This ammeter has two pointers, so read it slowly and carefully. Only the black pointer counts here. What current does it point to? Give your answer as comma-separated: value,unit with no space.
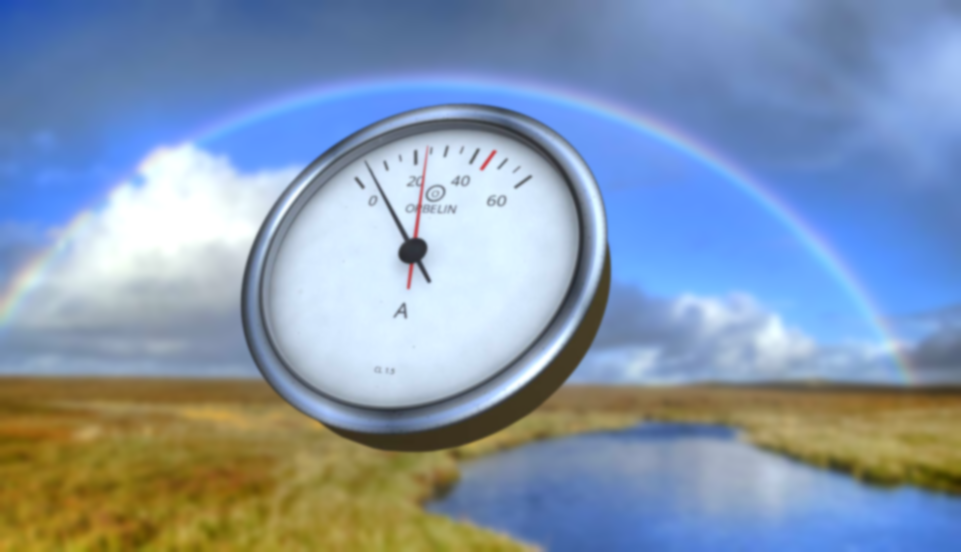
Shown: 5,A
